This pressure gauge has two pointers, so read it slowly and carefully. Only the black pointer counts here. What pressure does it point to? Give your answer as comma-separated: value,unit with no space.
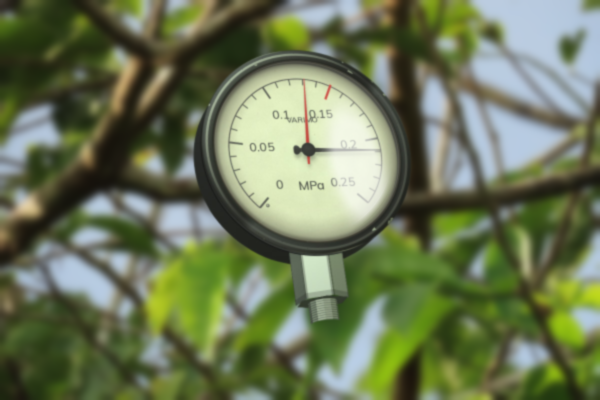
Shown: 0.21,MPa
